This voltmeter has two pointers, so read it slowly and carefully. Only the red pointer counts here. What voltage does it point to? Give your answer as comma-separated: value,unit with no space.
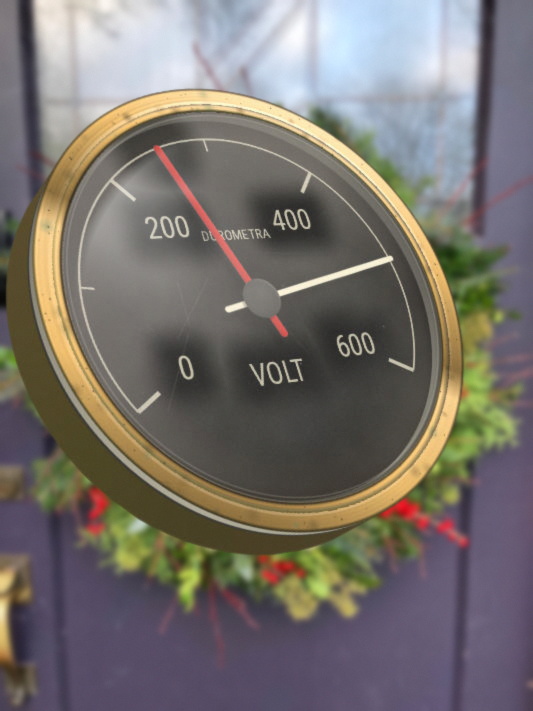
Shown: 250,V
